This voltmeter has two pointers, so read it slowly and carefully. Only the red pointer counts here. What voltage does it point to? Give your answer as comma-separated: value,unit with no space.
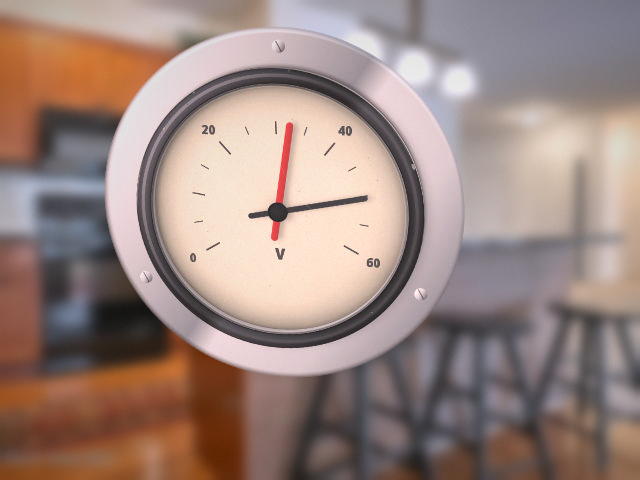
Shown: 32.5,V
